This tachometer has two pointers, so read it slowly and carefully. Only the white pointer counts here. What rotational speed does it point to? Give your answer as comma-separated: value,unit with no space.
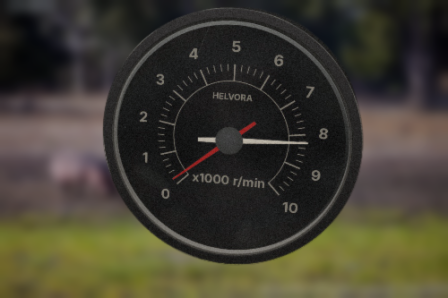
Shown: 8200,rpm
